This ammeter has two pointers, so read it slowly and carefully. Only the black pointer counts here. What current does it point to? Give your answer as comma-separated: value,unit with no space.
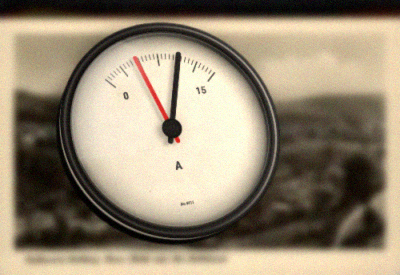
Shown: 10,A
